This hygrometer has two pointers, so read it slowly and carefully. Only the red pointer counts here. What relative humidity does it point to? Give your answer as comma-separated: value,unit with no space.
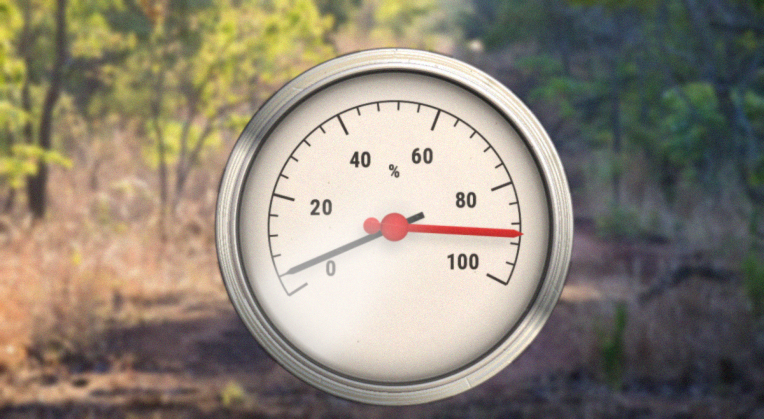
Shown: 90,%
